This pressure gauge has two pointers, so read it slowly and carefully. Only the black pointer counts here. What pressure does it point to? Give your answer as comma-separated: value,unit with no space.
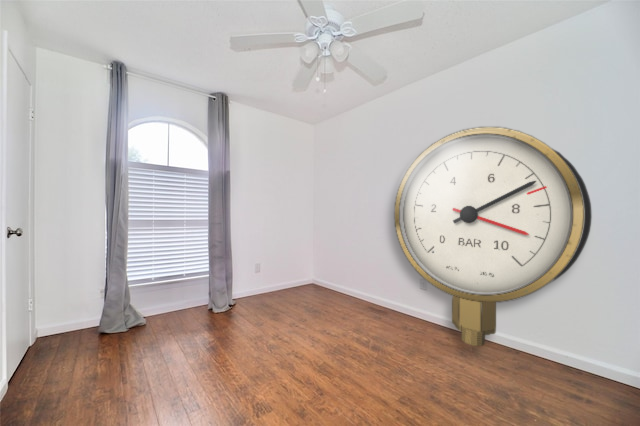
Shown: 7.25,bar
